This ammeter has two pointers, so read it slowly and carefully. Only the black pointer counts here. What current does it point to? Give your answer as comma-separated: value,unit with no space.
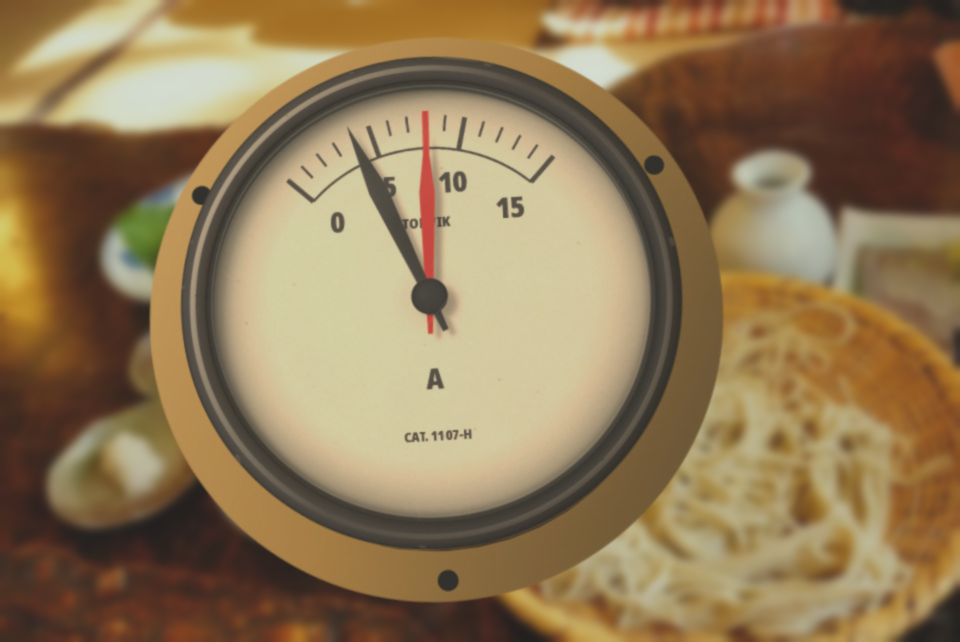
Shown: 4,A
